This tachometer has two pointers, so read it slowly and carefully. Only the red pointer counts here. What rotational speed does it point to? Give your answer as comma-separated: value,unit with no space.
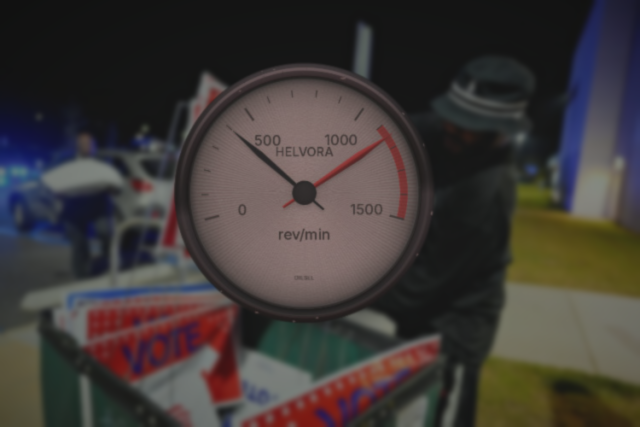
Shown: 1150,rpm
